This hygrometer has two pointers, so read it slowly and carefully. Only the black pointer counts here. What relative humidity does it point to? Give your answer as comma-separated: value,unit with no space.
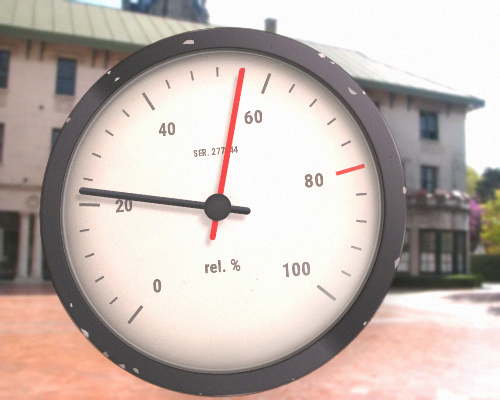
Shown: 22,%
